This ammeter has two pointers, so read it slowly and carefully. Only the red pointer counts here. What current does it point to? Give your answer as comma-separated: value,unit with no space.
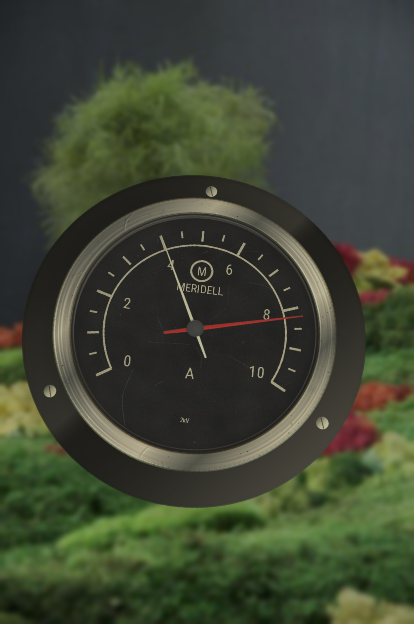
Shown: 8.25,A
